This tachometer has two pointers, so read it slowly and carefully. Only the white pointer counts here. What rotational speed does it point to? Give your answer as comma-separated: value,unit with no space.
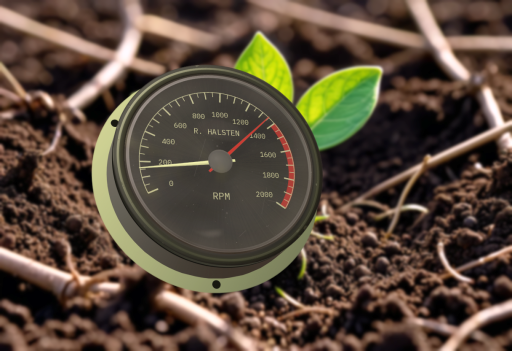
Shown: 150,rpm
